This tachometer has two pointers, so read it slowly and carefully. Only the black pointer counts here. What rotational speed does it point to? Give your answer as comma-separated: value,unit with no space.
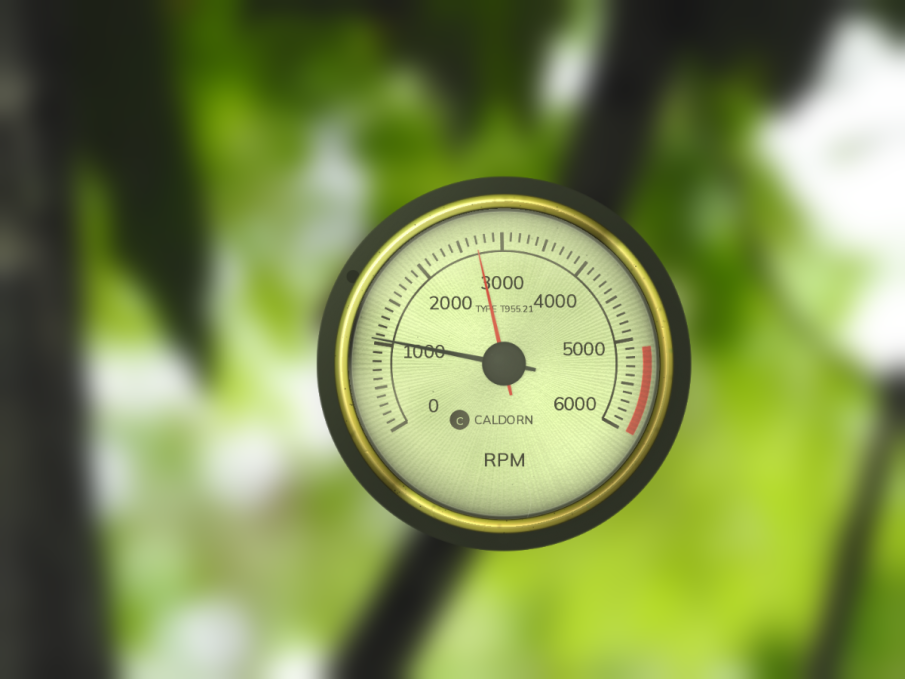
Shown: 1050,rpm
